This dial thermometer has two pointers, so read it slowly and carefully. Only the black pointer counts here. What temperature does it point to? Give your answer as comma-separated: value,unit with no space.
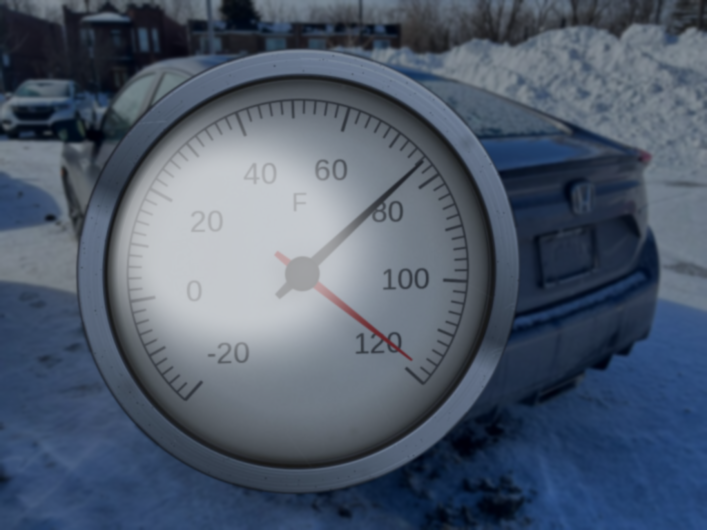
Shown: 76,°F
